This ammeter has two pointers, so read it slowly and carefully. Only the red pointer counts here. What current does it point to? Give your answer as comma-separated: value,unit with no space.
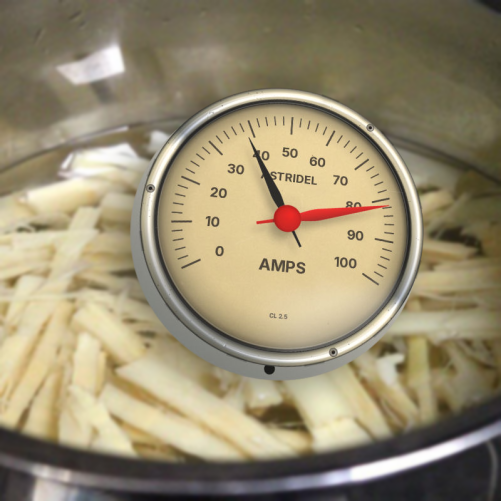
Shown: 82,A
